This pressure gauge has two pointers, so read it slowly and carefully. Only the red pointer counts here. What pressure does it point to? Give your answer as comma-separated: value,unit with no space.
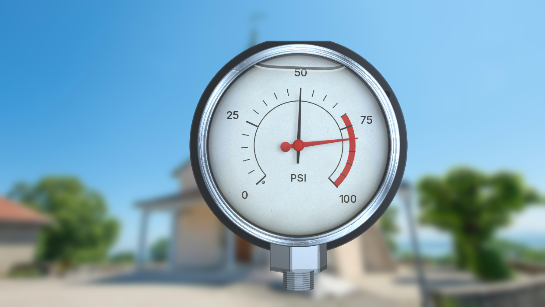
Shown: 80,psi
